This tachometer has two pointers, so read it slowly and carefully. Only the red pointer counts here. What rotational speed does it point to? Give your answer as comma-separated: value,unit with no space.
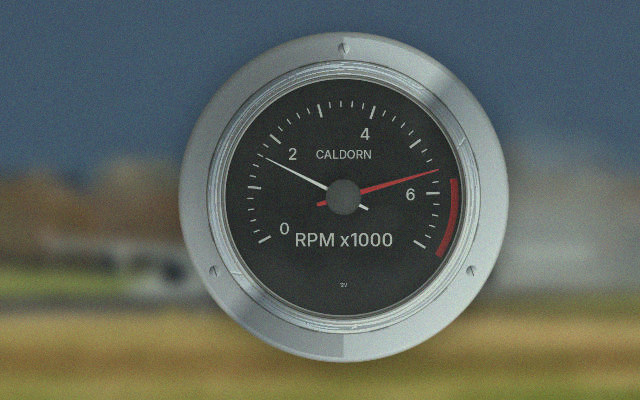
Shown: 5600,rpm
